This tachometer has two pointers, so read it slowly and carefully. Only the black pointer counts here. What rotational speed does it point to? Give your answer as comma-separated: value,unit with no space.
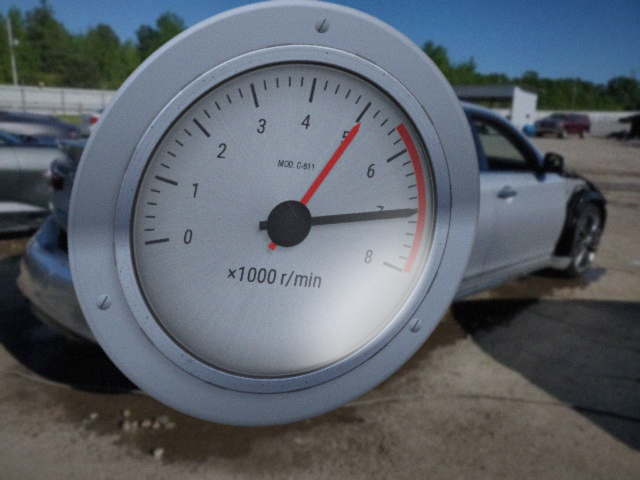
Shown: 7000,rpm
